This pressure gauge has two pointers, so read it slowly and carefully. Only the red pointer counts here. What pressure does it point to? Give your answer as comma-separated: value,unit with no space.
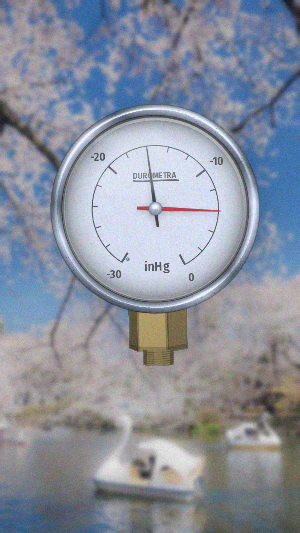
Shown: -6,inHg
